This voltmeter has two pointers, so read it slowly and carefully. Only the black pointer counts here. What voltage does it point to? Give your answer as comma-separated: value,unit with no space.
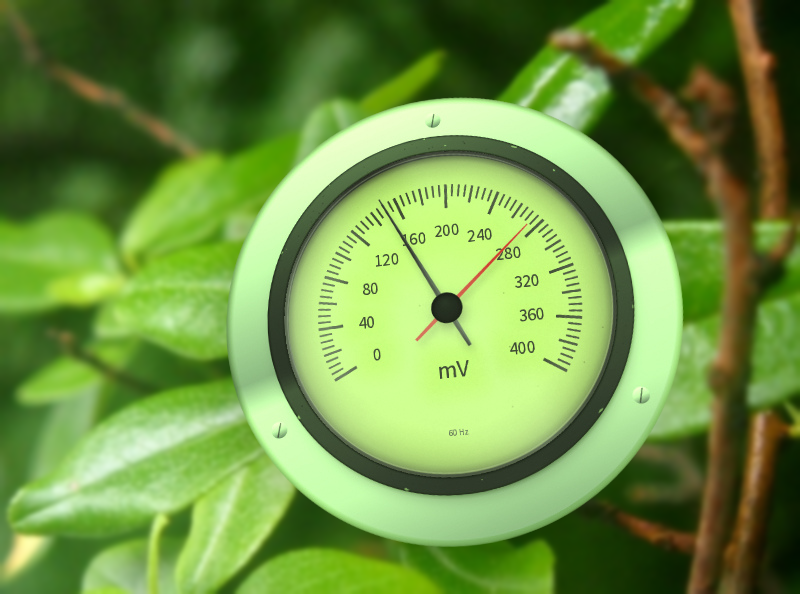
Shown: 150,mV
